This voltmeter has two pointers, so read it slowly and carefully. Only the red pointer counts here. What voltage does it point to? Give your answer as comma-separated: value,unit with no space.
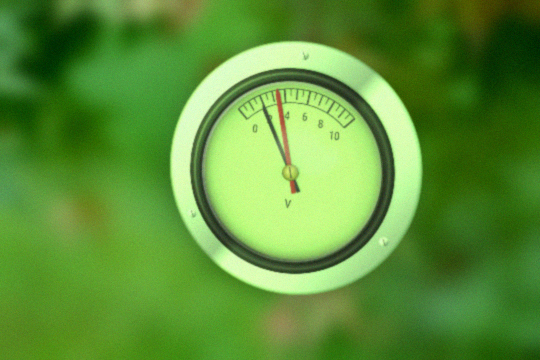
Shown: 3.5,V
